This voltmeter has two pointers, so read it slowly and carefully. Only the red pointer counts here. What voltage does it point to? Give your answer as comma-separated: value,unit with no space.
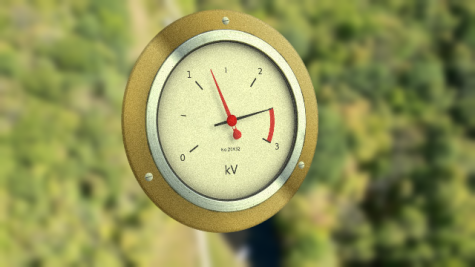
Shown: 1.25,kV
